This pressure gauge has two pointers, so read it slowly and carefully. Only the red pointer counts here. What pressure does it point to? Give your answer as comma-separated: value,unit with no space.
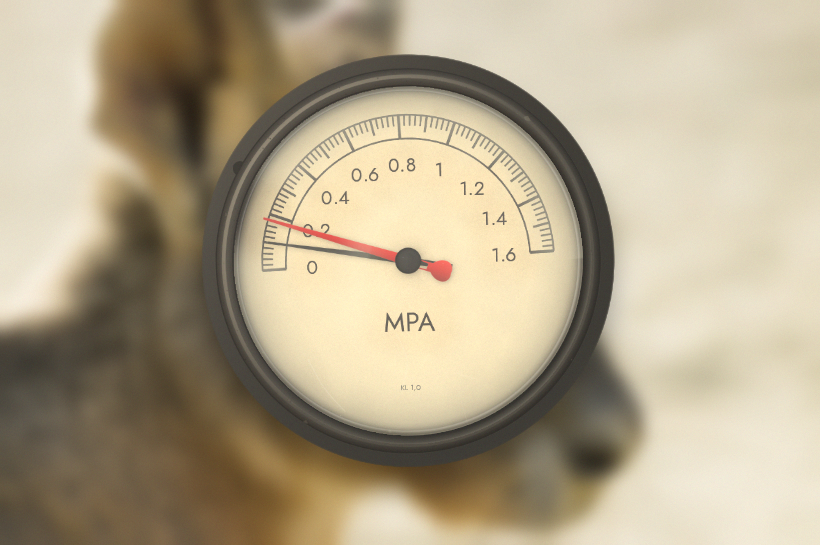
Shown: 0.18,MPa
